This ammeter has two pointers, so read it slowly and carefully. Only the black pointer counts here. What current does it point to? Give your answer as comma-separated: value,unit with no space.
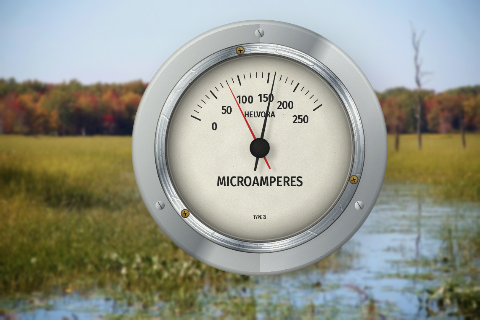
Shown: 160,µA
